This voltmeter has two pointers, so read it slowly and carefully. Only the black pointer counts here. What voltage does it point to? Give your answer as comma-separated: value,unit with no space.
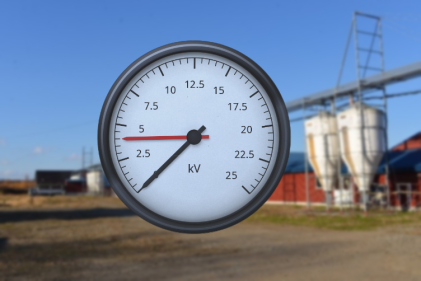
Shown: 0,kV
